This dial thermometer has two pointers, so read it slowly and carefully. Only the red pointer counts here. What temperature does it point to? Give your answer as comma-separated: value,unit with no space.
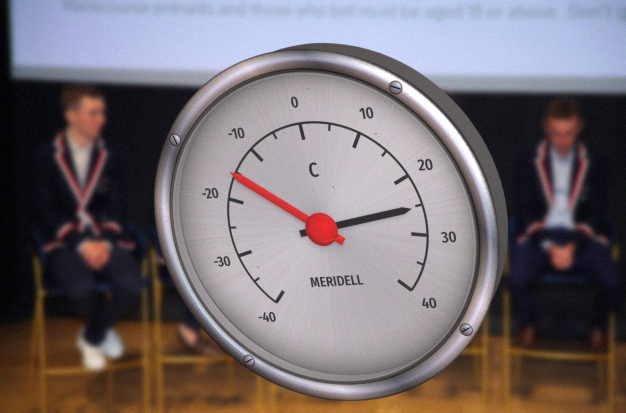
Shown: -15,°C
